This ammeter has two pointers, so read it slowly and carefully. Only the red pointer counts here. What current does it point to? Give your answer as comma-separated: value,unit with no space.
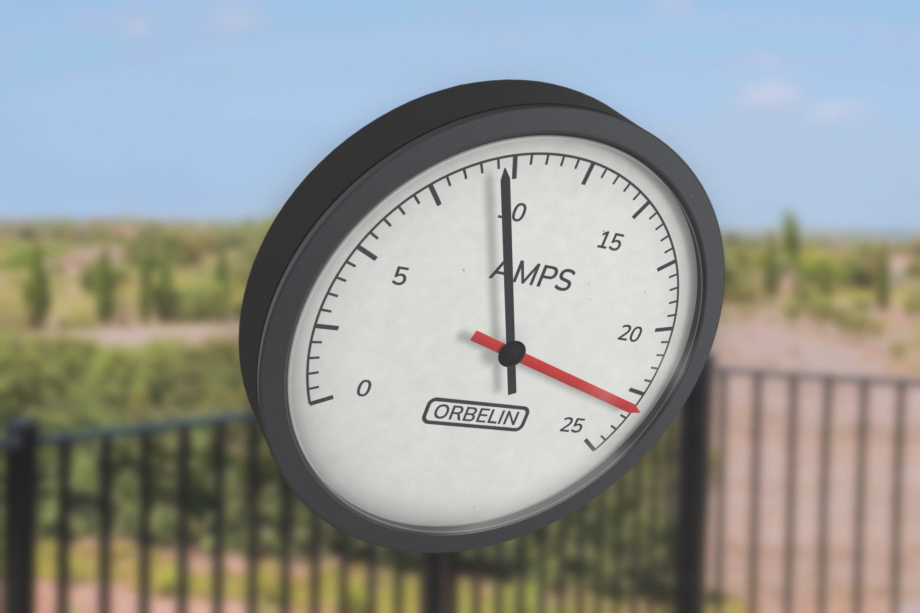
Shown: 23,A
